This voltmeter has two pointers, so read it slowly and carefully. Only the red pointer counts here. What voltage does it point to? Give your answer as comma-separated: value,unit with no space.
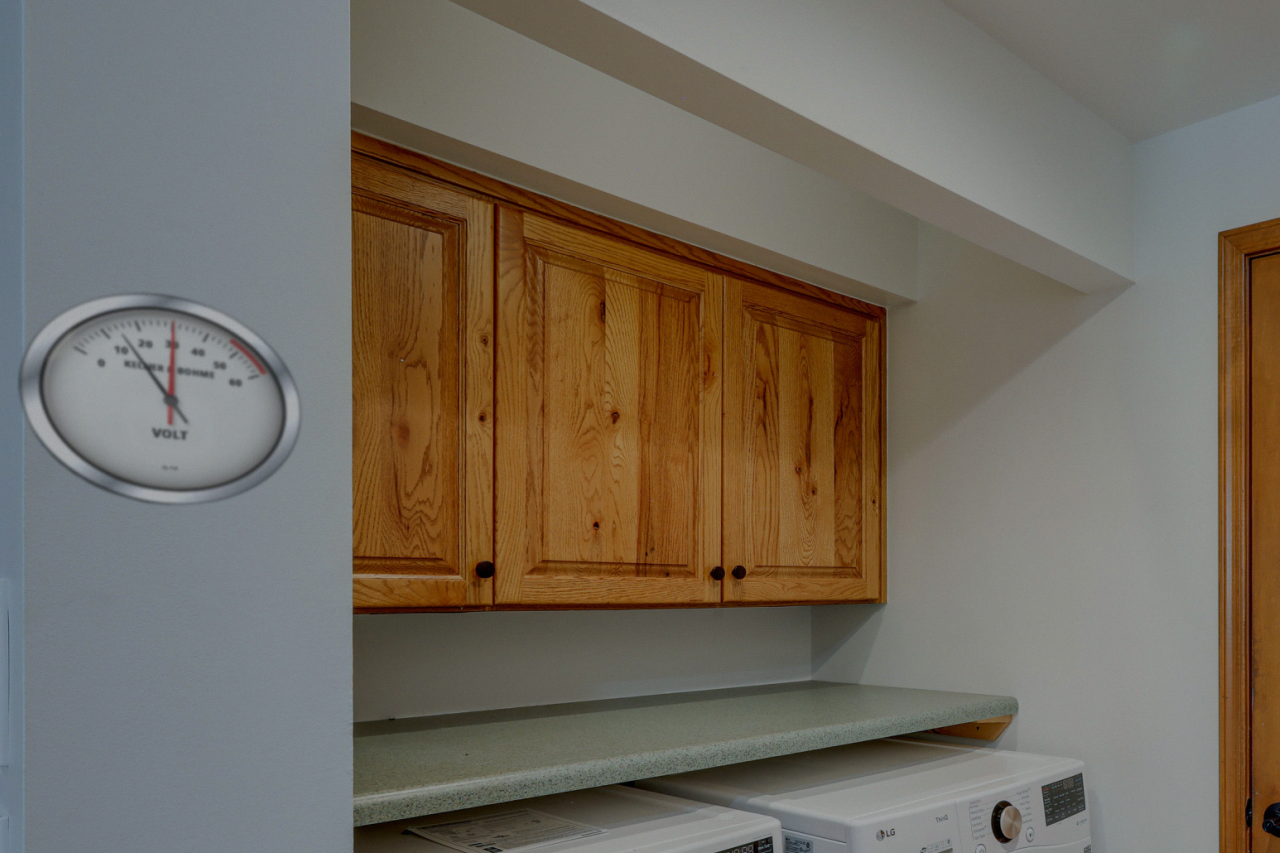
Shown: 30,V
